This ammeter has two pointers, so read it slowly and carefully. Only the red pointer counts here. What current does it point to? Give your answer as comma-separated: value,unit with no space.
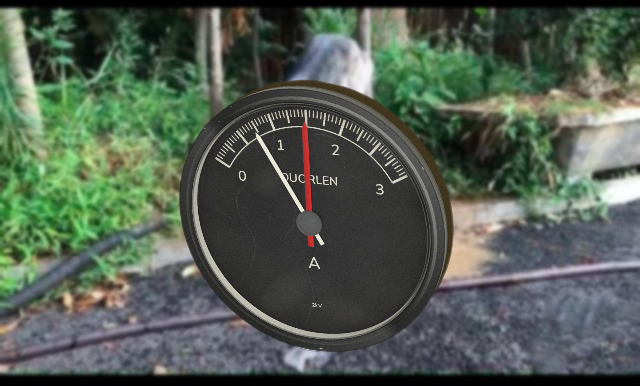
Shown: 1.5,A
